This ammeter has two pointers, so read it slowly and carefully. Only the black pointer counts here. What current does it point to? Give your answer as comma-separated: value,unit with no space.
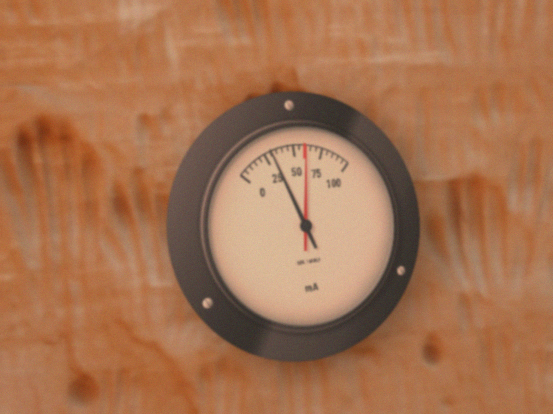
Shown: 30,mA
